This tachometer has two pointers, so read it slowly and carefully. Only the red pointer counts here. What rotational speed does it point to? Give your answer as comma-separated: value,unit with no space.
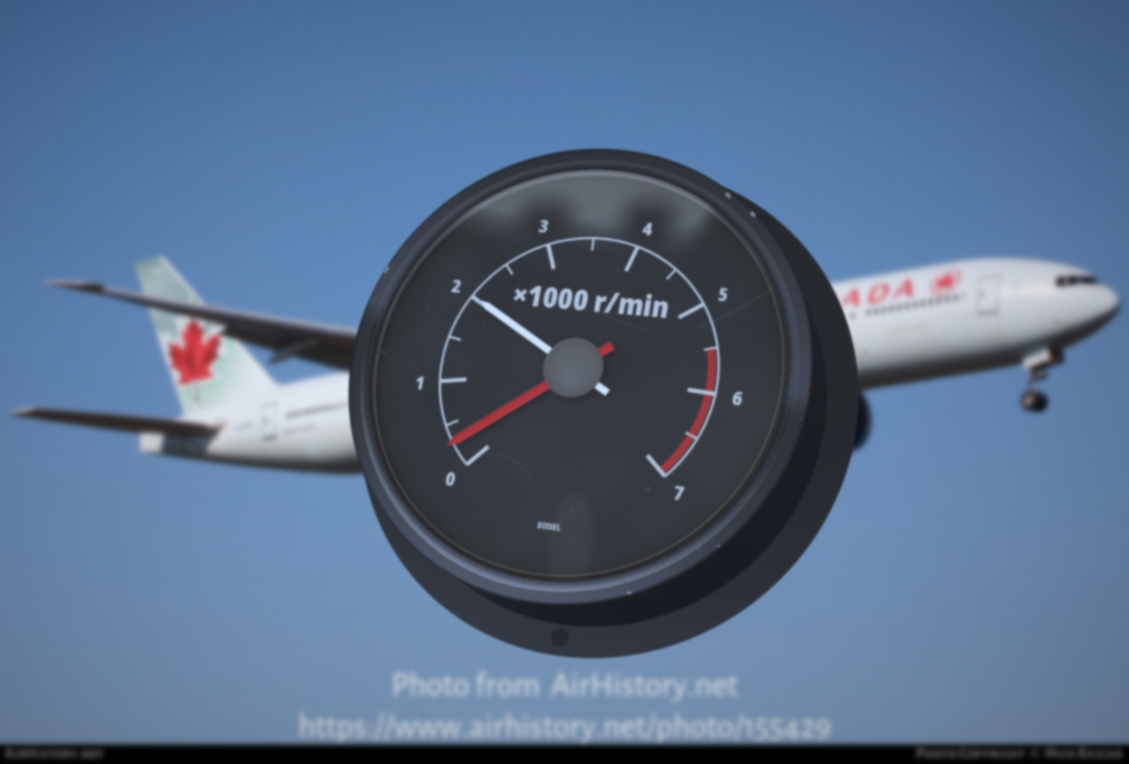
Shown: 250,rpm
